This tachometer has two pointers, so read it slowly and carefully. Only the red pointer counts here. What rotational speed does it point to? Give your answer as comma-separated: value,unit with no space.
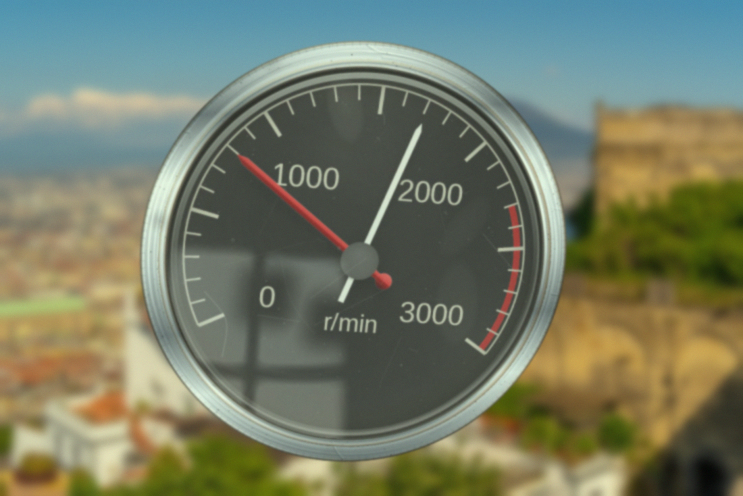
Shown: 800,rpm
